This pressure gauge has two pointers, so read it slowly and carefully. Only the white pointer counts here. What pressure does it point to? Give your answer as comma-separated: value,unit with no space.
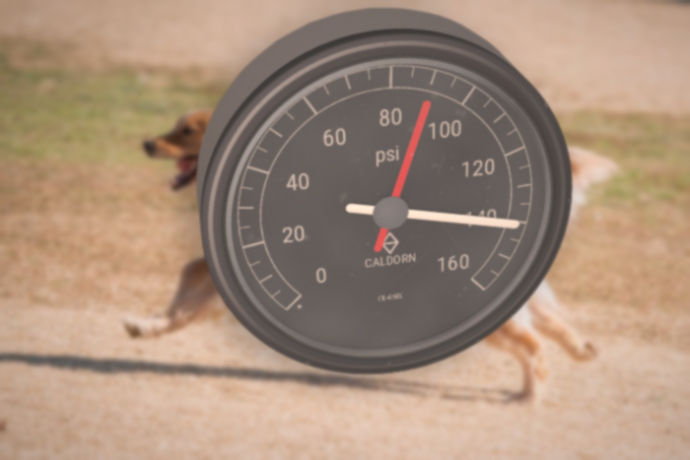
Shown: 140,psi
